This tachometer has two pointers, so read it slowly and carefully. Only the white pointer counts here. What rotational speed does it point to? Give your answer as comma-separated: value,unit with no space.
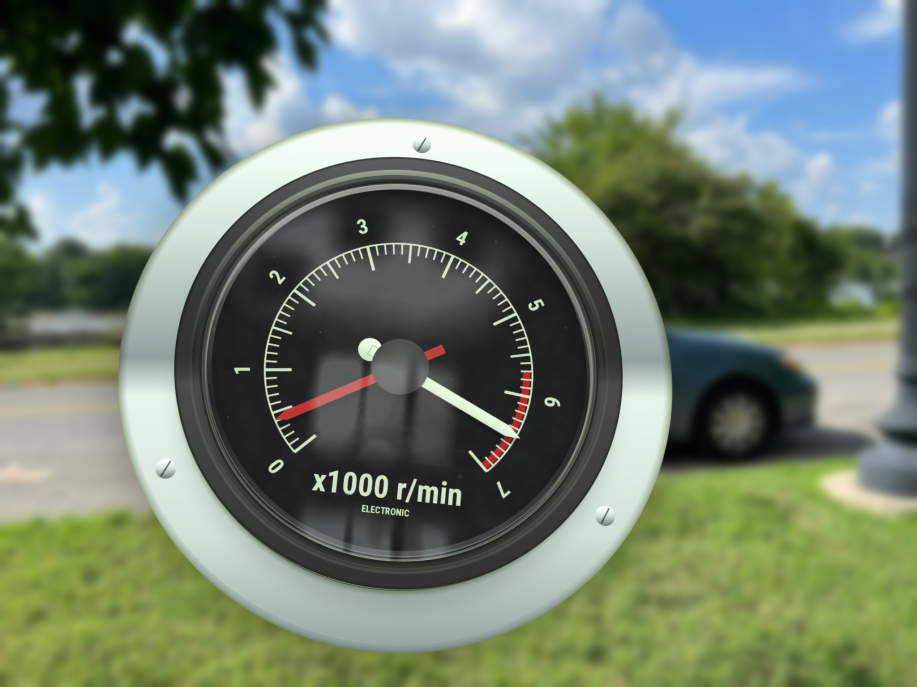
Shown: 6500,rpm
